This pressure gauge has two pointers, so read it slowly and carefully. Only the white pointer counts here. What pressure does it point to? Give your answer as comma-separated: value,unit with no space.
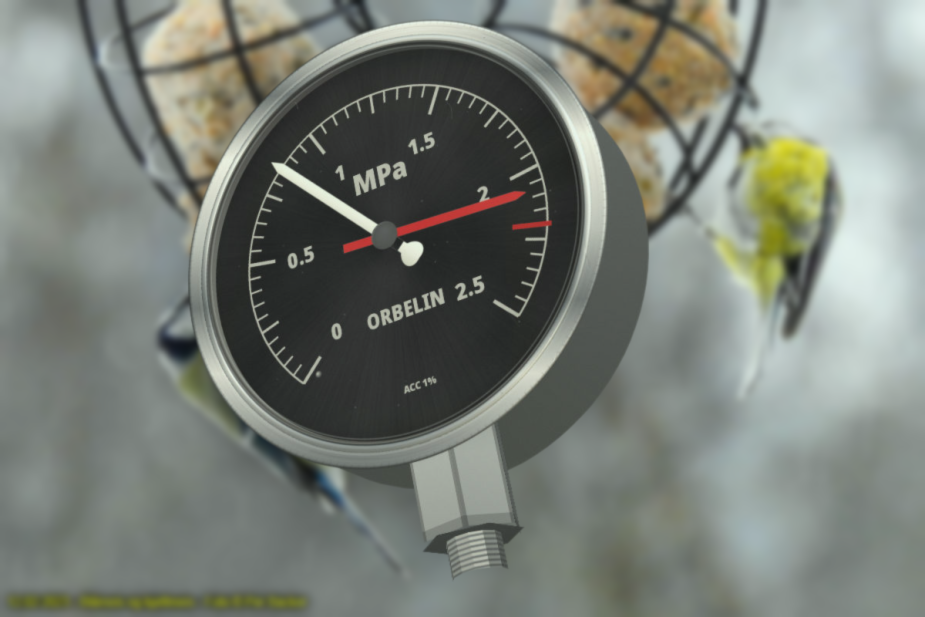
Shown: 0.85,MPa
